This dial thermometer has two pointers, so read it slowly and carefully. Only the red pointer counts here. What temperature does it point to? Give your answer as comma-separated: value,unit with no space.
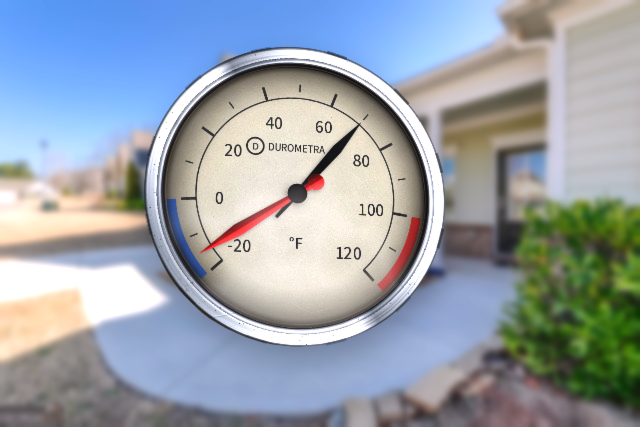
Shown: -15,°F
